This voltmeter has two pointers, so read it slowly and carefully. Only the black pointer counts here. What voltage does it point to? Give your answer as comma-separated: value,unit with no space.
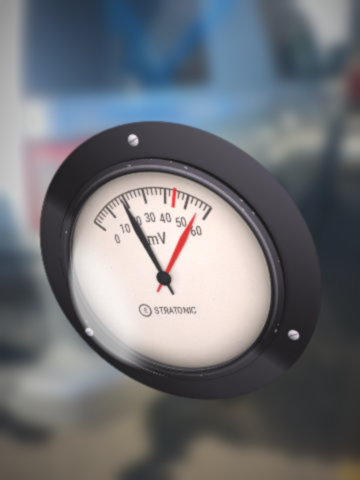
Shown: 20,mV
